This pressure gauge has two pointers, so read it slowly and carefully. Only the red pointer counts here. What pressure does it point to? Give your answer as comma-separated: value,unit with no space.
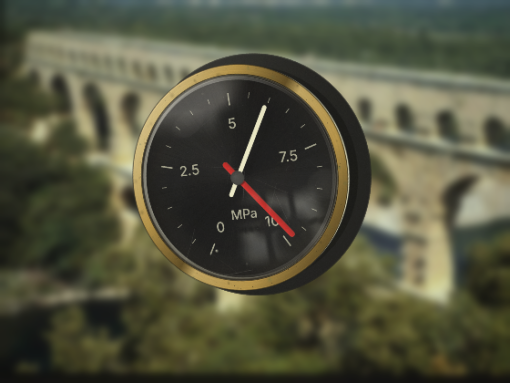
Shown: 9.75,MPa
